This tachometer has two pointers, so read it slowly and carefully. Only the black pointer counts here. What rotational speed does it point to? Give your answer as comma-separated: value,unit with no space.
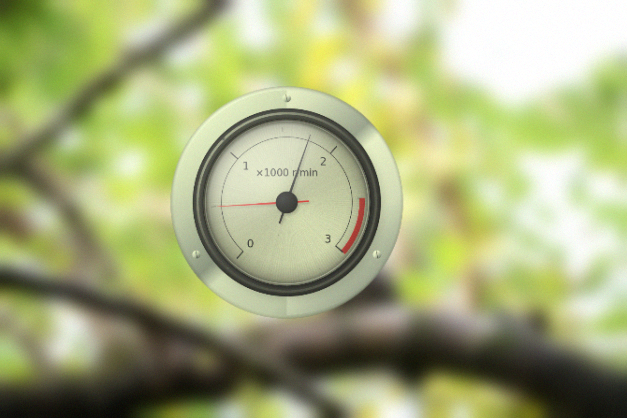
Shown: 1750,rpm
